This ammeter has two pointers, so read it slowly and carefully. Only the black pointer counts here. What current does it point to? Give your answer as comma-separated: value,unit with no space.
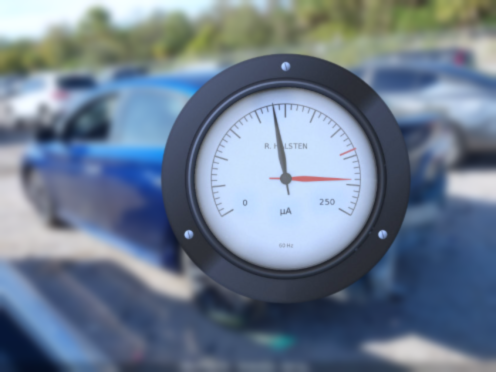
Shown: 115,µA
